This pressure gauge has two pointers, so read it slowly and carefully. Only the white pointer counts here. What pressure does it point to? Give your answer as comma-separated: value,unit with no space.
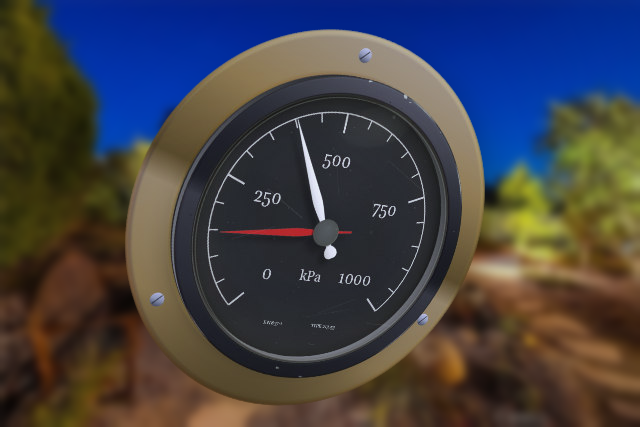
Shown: 400,kPa
